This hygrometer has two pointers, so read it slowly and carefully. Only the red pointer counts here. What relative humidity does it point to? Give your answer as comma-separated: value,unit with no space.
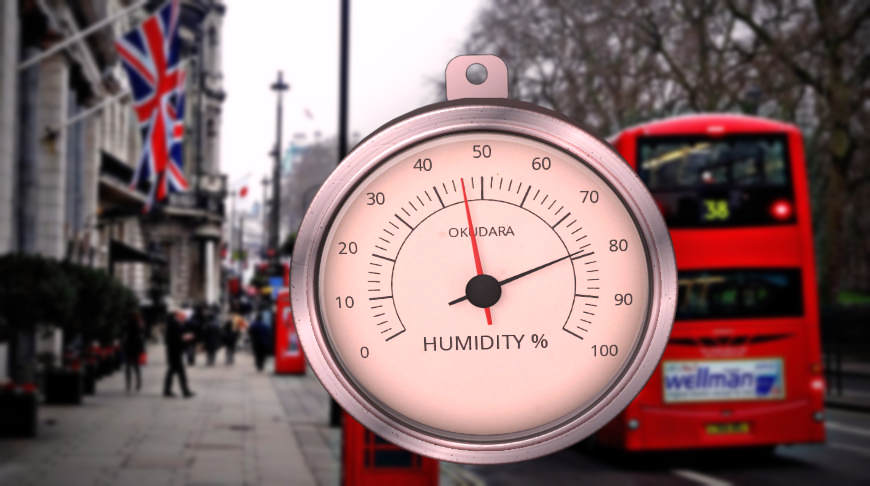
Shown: 46,%
